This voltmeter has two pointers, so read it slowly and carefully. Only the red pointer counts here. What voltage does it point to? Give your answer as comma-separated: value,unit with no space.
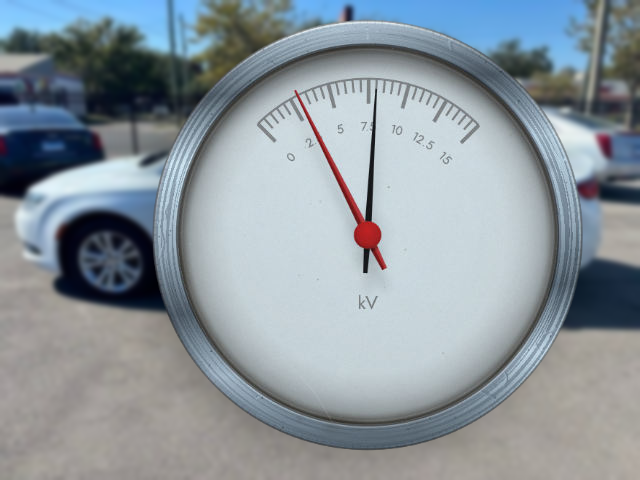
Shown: 3,kV
